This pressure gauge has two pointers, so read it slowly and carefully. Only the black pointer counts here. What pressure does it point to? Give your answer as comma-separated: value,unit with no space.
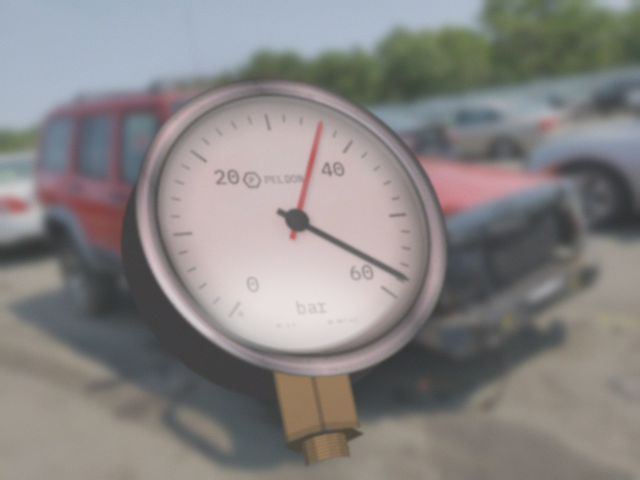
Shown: 58,bar
